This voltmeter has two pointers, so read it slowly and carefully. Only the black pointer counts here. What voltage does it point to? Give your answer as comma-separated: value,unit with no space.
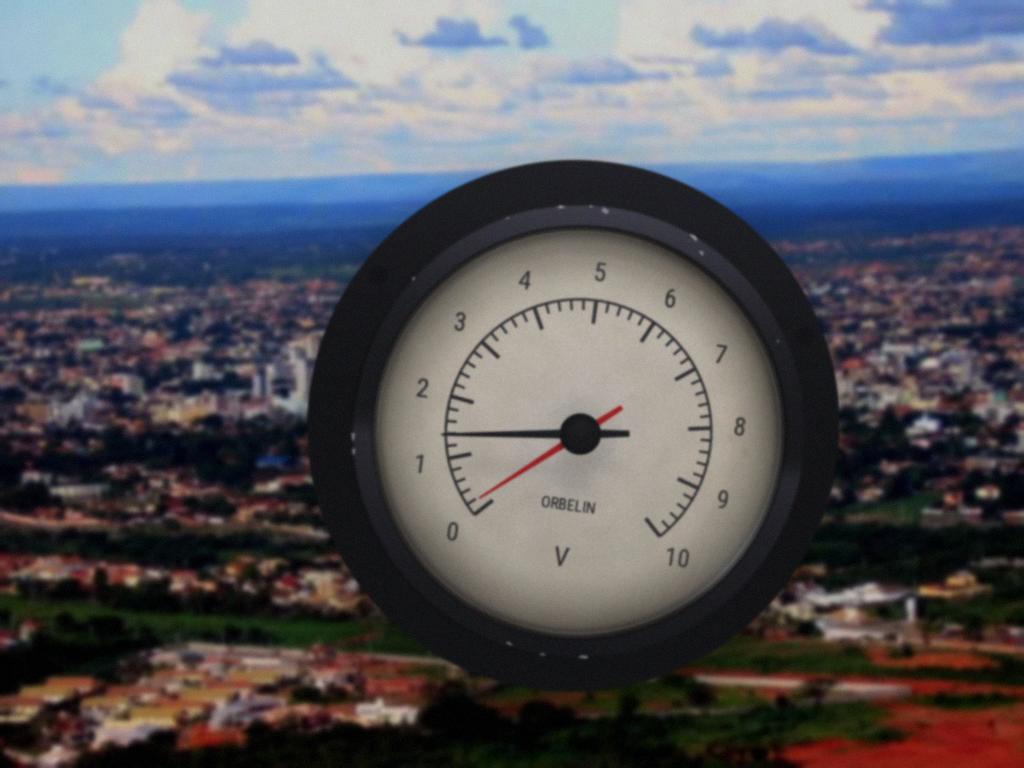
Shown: 1.4,V
